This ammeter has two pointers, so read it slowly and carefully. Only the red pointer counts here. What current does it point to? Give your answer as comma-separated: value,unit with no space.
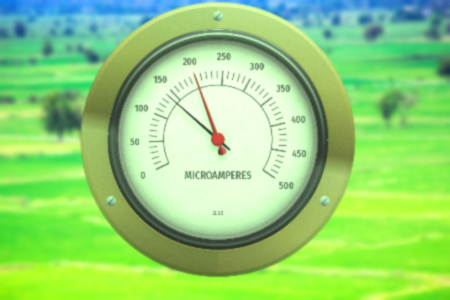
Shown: 200,µA
